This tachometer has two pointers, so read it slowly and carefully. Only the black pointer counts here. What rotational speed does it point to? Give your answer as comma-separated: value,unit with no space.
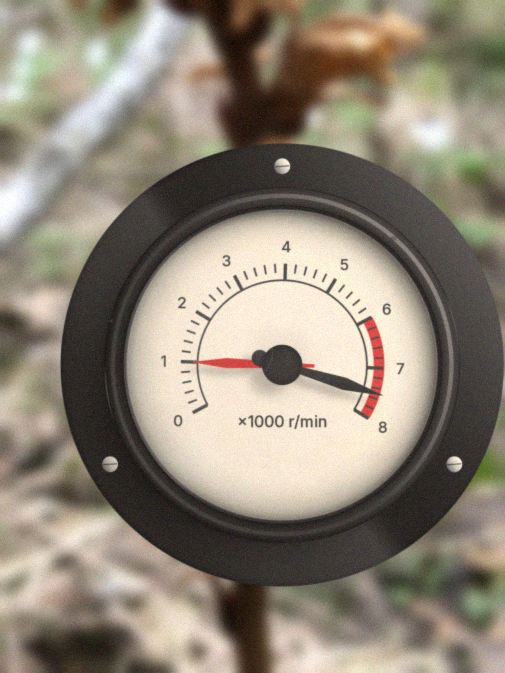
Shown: 7500,rpm
